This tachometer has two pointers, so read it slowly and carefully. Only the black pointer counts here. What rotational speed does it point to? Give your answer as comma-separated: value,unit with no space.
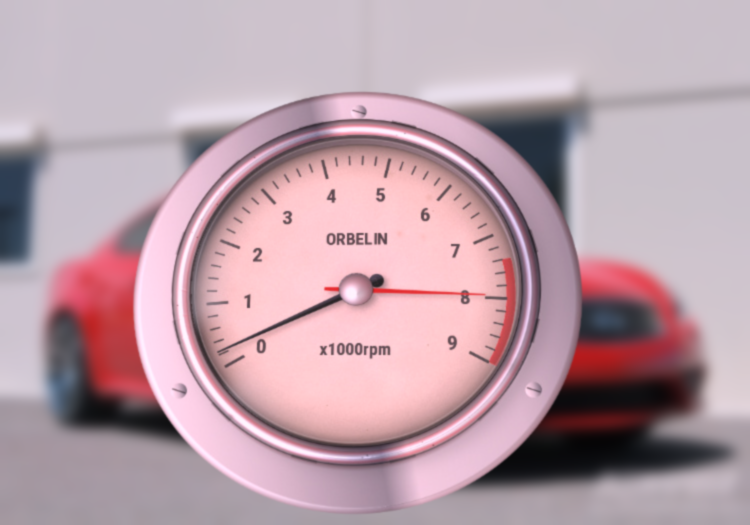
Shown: 200,rpm
